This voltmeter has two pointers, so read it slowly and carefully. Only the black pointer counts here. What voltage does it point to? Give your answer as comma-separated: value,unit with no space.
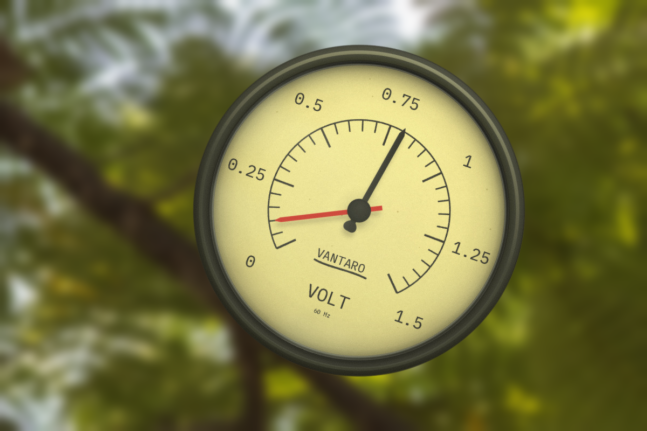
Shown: 0.8,V
